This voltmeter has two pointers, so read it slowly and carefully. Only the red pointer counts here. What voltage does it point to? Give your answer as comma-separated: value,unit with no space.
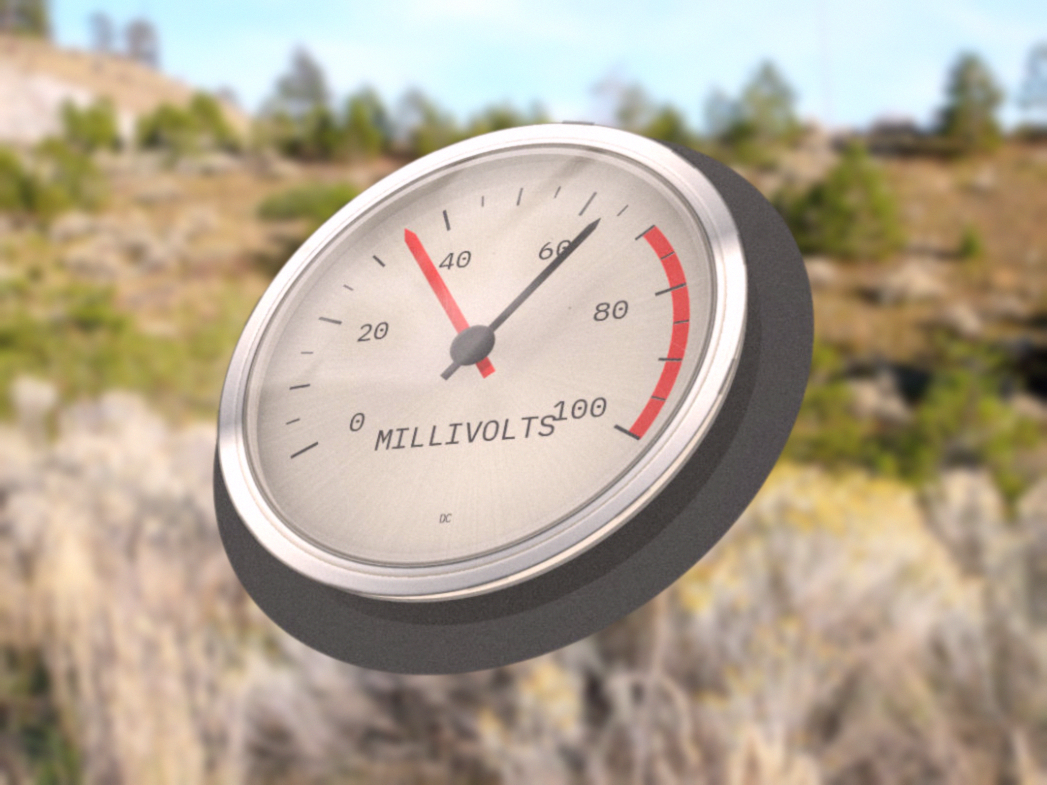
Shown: 35,mV
